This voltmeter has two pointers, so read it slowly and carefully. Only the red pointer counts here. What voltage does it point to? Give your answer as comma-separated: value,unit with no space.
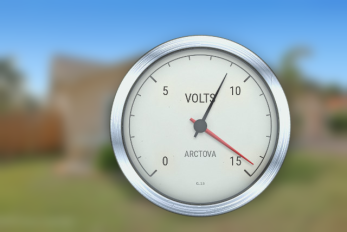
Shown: 14.5,V
